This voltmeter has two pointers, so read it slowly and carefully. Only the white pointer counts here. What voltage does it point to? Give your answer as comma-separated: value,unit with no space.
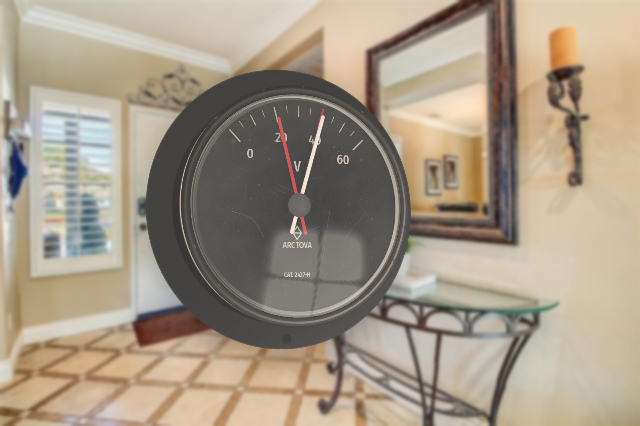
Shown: 40,V
